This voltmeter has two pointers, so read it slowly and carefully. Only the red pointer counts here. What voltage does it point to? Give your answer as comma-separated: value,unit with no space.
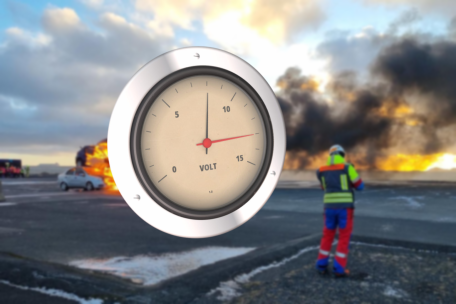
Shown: 13,V
